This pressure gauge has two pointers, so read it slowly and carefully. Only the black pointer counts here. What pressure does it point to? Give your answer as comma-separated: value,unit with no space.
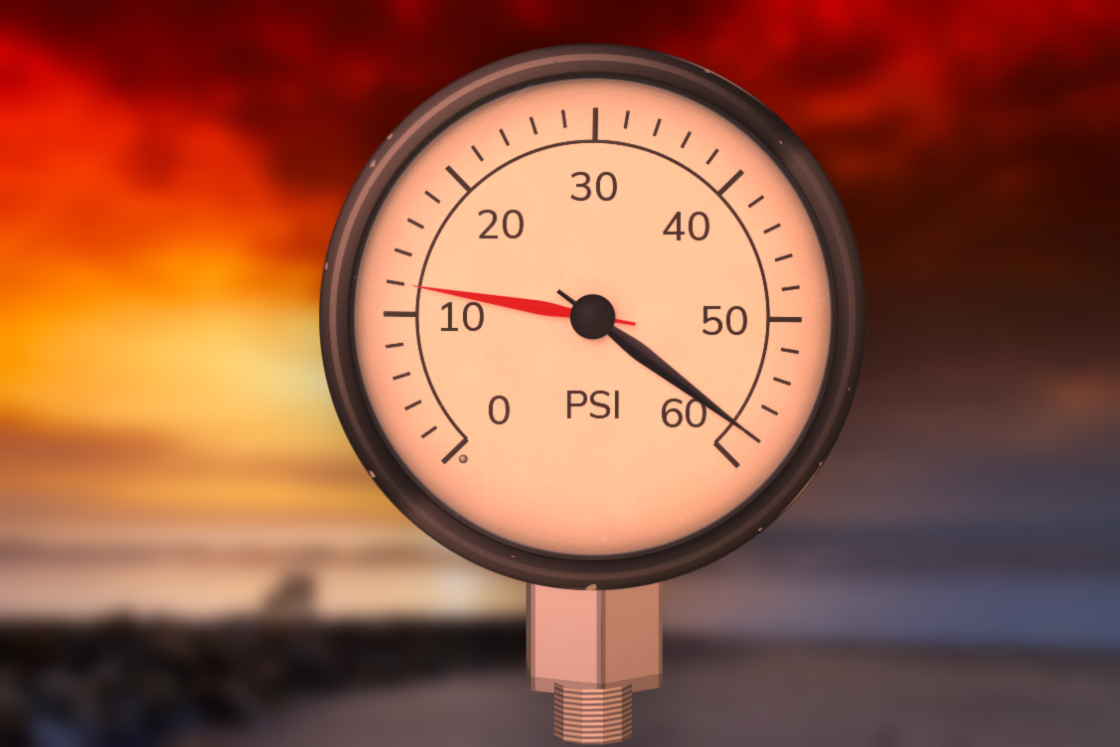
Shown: 58,psi
